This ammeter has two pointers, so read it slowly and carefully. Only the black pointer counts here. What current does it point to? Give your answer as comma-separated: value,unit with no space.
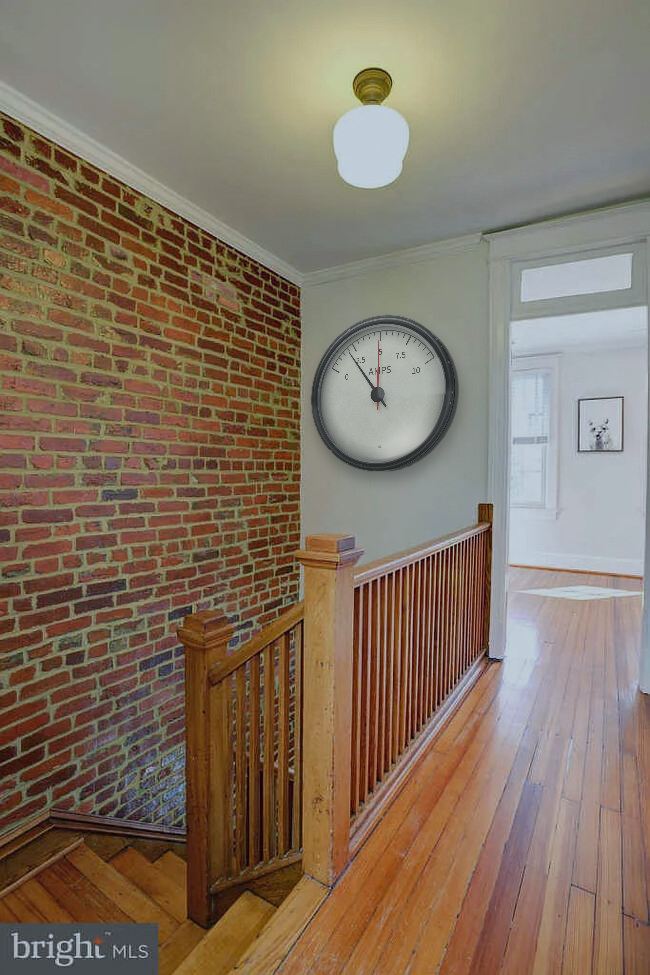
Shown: 2,A
